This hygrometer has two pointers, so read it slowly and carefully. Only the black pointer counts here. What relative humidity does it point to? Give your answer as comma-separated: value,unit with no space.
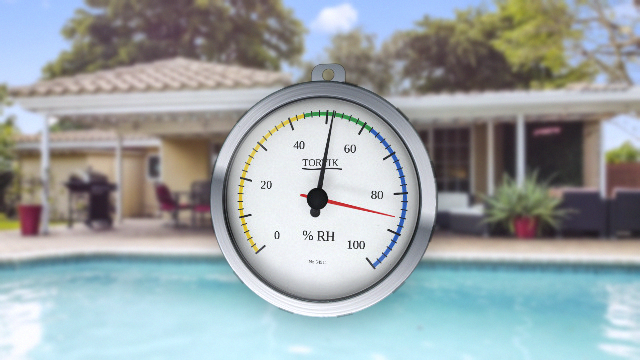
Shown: 52,%
